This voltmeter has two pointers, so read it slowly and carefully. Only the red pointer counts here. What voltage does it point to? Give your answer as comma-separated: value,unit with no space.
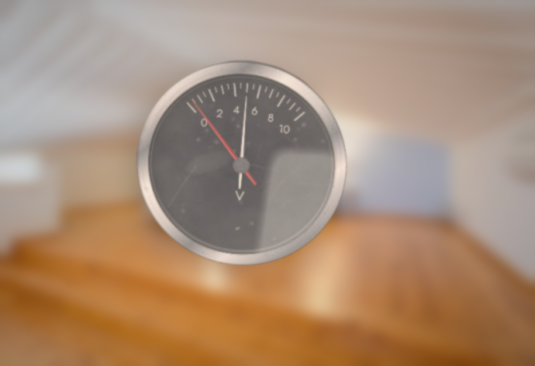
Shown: 0.5,V
